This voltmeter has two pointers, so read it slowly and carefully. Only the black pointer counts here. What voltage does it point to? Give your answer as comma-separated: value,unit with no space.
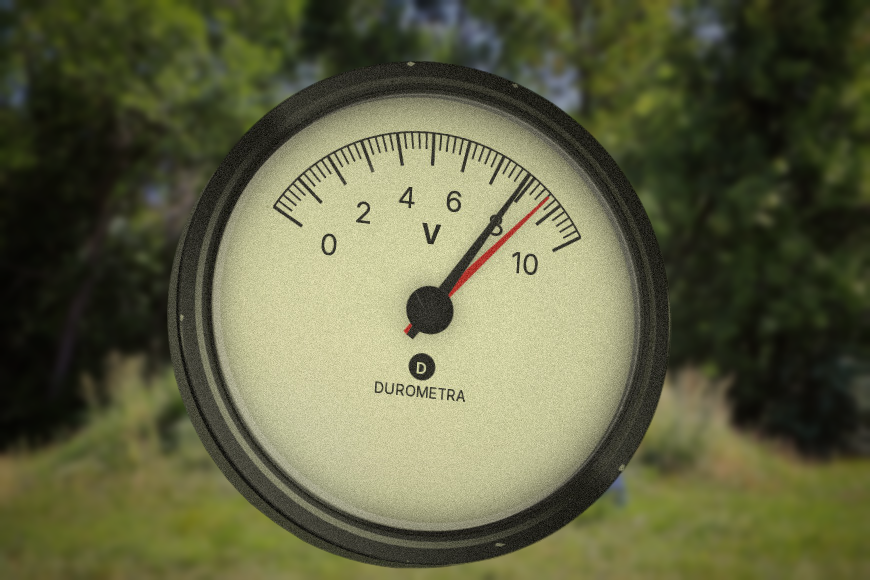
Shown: 7.8,V
